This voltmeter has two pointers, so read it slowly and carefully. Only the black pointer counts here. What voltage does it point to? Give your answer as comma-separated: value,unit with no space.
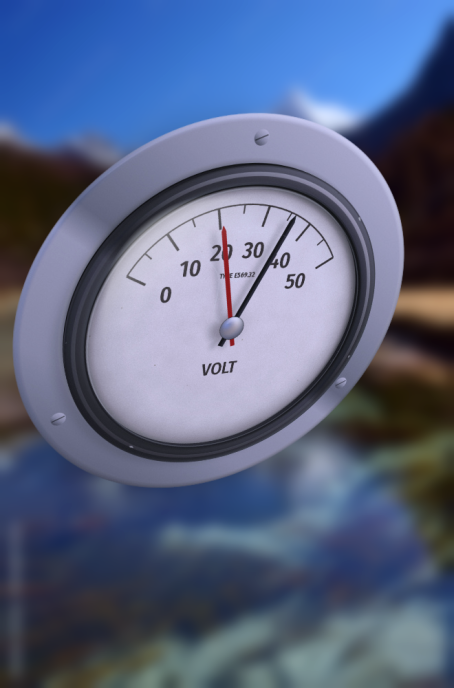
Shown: 35,V
